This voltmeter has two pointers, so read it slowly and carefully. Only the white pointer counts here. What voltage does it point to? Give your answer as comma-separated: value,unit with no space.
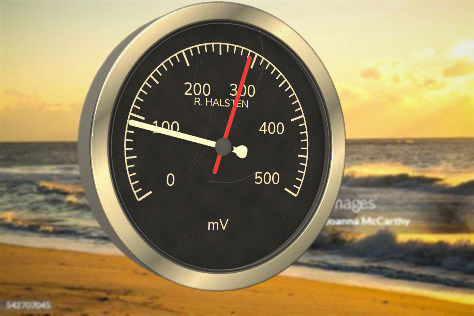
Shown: 90,mV
